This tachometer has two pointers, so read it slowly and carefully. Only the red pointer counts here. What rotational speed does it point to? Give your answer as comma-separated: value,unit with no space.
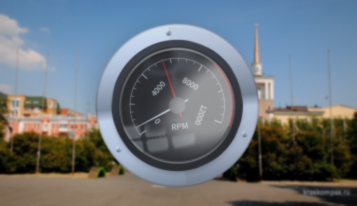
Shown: 5500,rpm
